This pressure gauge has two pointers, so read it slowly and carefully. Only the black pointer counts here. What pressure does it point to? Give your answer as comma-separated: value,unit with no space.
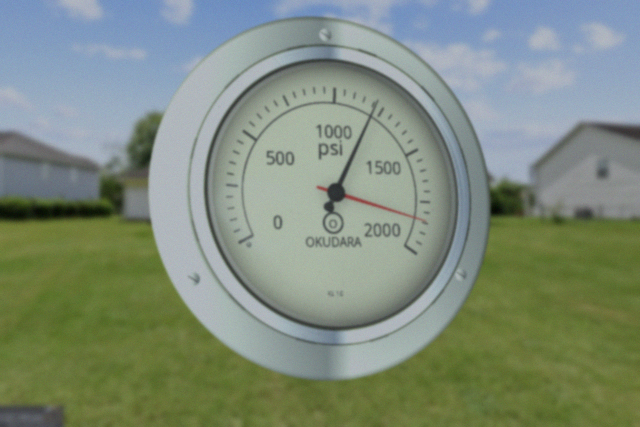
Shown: 1200,psi
